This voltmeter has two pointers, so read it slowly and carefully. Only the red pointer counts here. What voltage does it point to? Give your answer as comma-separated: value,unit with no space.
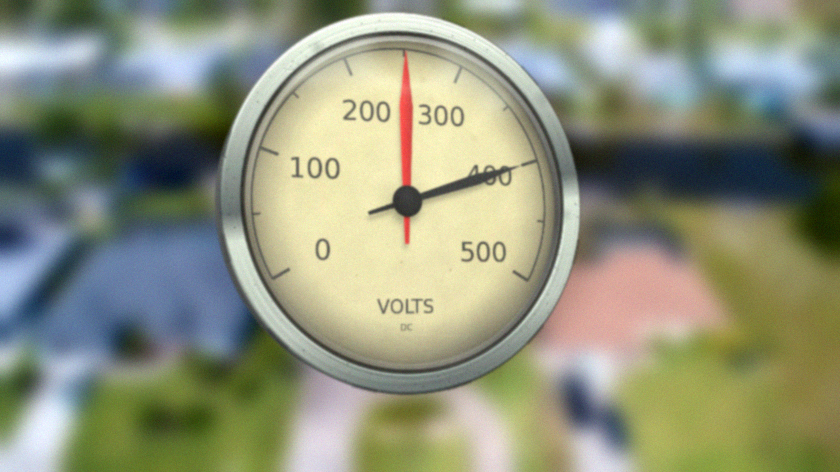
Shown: 250,V
